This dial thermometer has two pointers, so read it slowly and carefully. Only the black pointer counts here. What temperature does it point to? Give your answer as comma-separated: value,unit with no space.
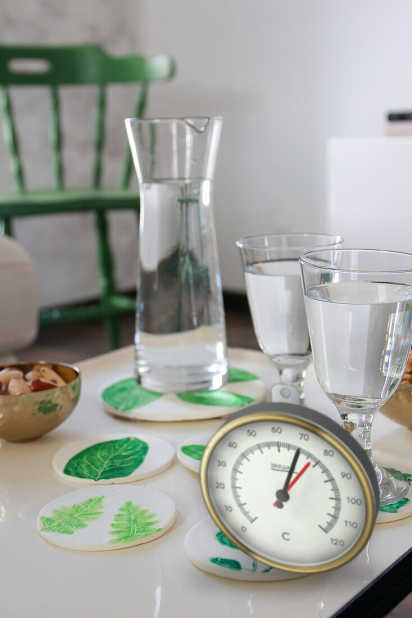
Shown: 70,°C
